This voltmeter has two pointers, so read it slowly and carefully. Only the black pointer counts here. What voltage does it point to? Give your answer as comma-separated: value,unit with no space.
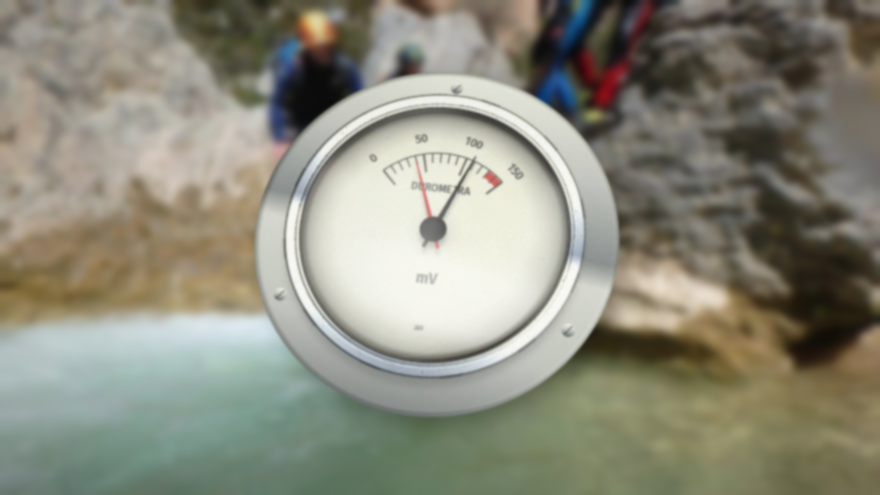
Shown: 110,mV
